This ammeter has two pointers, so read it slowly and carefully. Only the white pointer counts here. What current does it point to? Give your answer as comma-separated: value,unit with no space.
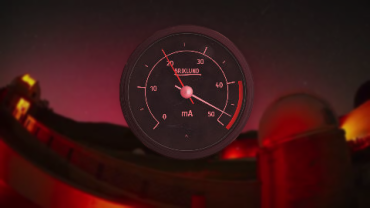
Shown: 47.5,mA
